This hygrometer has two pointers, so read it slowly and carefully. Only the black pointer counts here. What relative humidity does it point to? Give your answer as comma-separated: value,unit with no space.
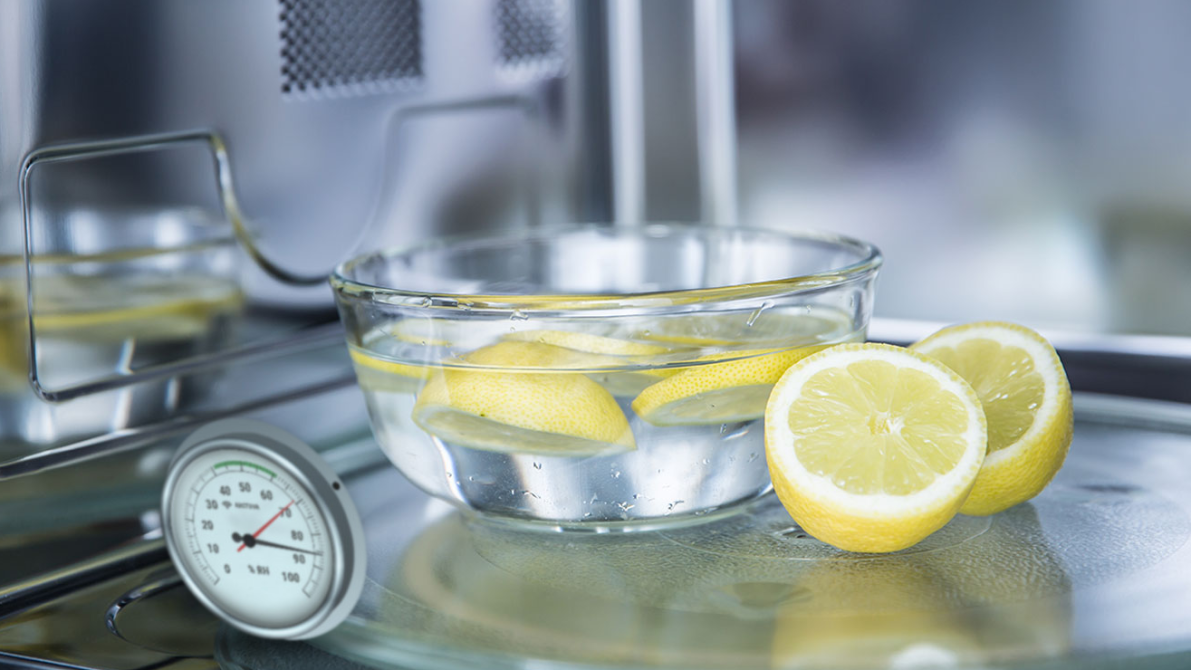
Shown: 85,%
